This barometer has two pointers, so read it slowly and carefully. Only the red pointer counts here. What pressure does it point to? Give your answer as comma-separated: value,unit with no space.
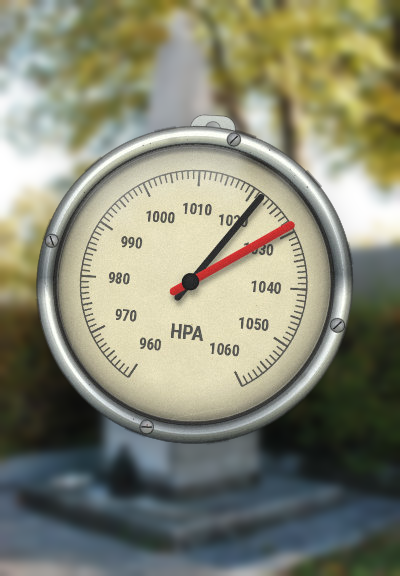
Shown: 1029,hPa
